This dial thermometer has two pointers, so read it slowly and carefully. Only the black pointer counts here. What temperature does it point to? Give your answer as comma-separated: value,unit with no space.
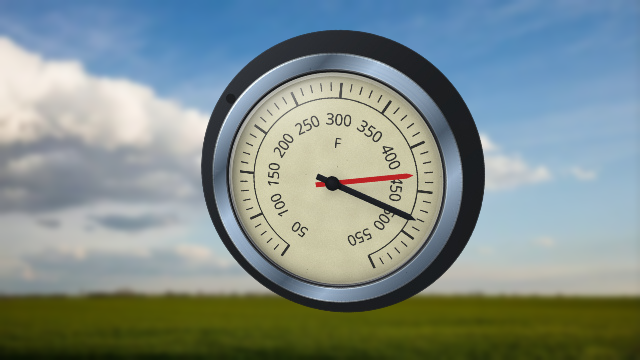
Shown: 480,°F
